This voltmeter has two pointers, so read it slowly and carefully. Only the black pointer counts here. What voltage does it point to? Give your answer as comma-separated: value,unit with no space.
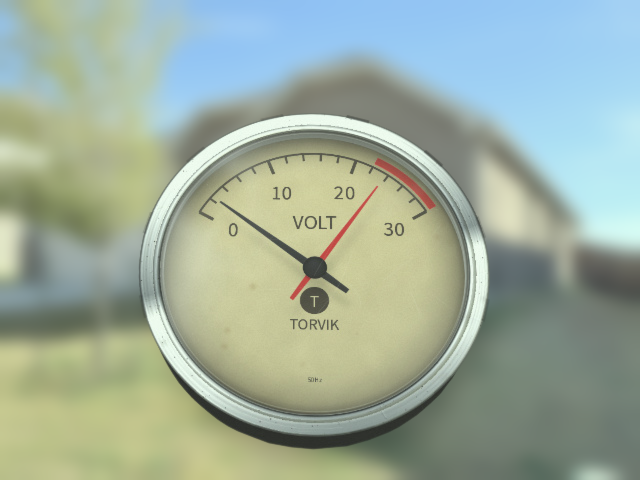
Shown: 2,V
